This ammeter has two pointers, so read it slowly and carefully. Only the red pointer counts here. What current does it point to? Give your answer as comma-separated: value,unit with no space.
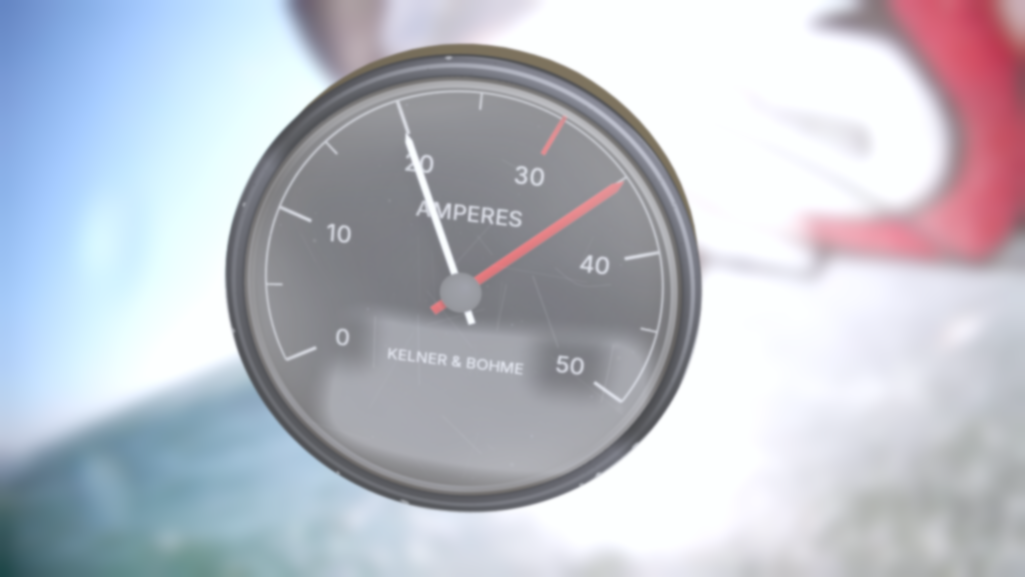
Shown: 35,A
